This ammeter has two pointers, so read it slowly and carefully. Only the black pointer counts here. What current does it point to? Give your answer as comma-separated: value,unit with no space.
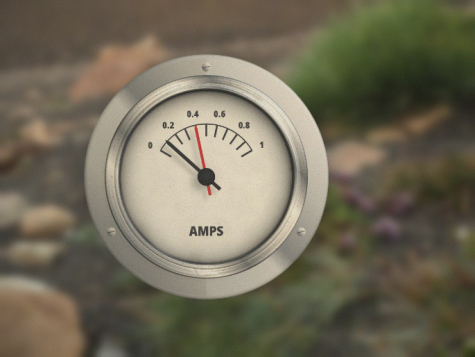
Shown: 0.1,A
